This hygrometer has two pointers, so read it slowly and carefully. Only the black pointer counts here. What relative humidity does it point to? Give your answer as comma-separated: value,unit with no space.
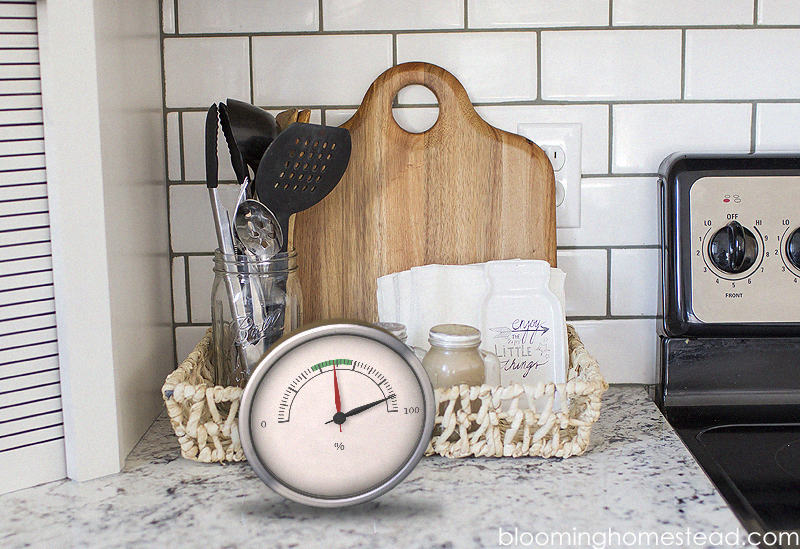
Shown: 90,%
